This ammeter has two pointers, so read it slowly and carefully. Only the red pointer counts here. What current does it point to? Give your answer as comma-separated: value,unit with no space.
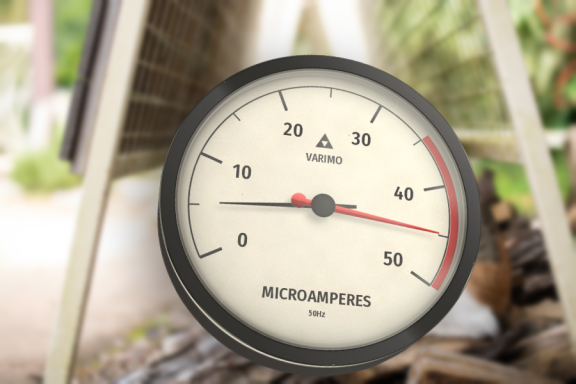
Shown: 45,µA
